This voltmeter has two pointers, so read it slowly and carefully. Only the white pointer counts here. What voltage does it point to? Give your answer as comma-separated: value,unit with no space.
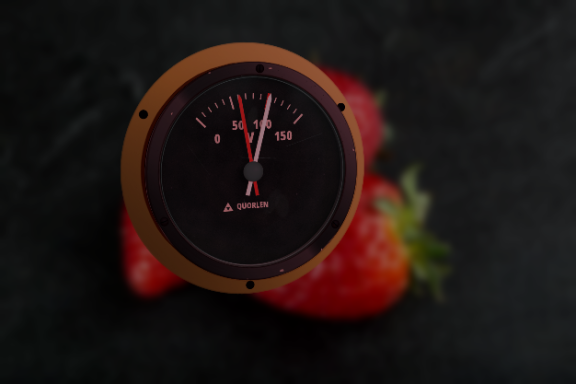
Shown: 100,V
